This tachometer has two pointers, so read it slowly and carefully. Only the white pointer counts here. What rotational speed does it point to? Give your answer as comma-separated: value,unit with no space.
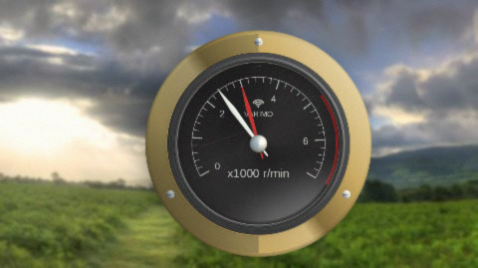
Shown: 2400,rpm
